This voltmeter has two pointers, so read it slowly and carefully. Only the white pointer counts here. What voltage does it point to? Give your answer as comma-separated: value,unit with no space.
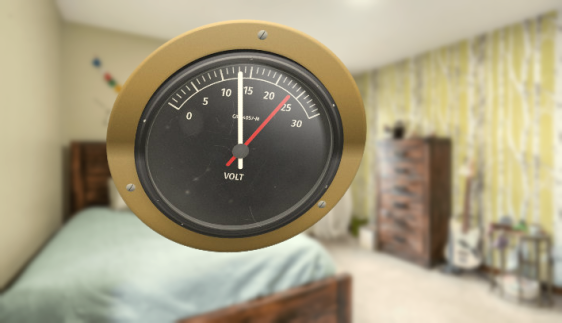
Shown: 13,V
